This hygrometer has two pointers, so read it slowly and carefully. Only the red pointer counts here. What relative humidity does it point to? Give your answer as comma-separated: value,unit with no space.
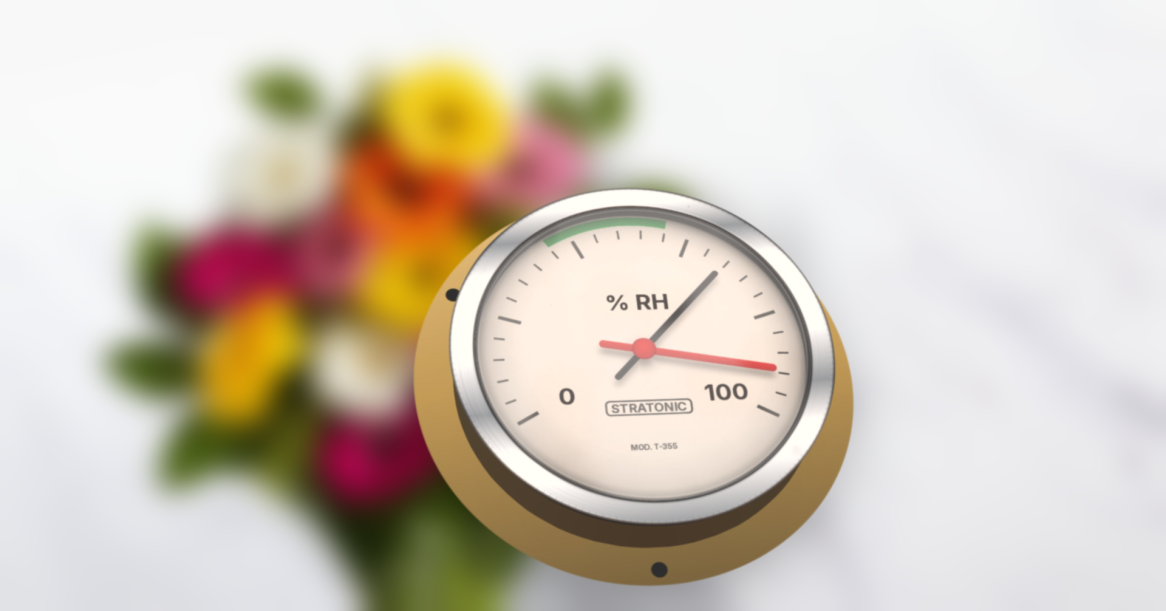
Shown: 92,%
